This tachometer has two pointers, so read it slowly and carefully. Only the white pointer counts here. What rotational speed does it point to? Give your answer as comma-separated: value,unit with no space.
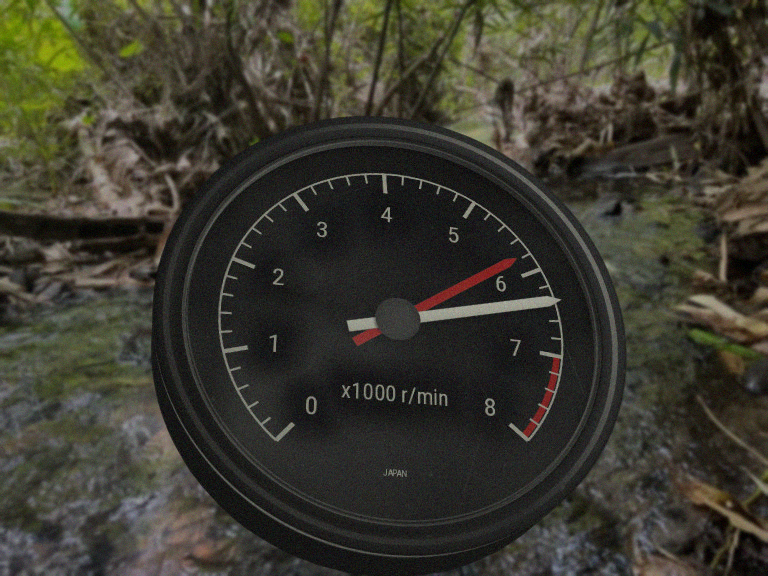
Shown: 6400,rpm
